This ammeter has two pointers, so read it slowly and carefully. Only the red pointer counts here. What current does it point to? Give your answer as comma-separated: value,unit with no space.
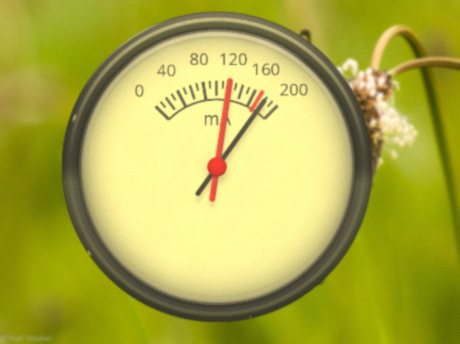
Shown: 120,mA
